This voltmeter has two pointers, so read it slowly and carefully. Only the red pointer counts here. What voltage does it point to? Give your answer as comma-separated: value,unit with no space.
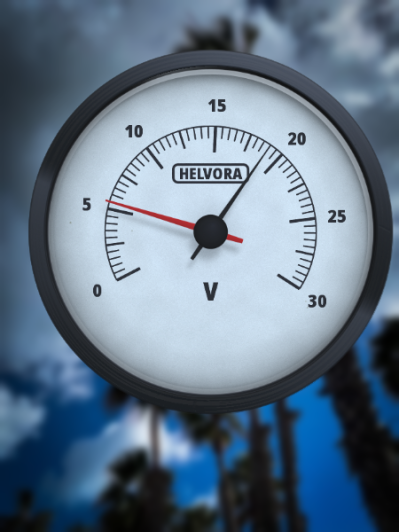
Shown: 5.5,V
